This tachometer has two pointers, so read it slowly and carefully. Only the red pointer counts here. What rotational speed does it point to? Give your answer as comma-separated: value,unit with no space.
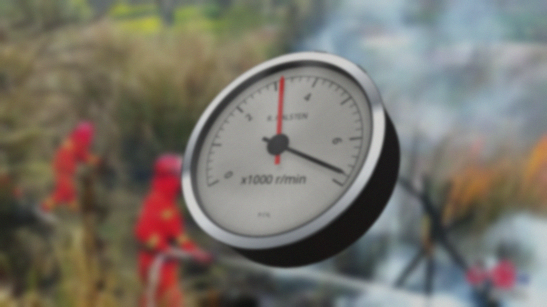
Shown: 3200,rpm
